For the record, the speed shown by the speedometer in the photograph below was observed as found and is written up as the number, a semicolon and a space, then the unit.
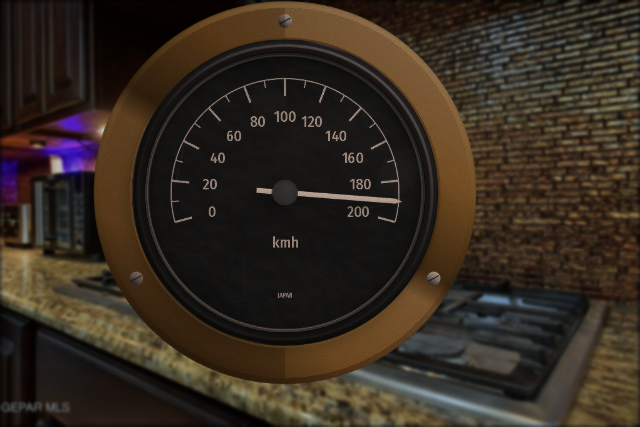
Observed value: 190; km/h
